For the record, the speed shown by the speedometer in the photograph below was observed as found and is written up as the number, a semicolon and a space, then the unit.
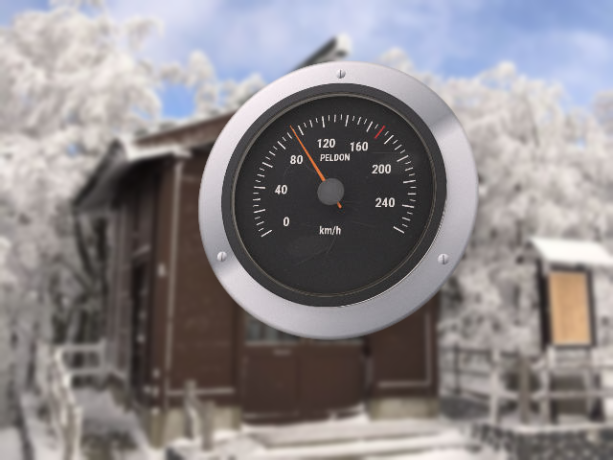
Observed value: 95; km/h
